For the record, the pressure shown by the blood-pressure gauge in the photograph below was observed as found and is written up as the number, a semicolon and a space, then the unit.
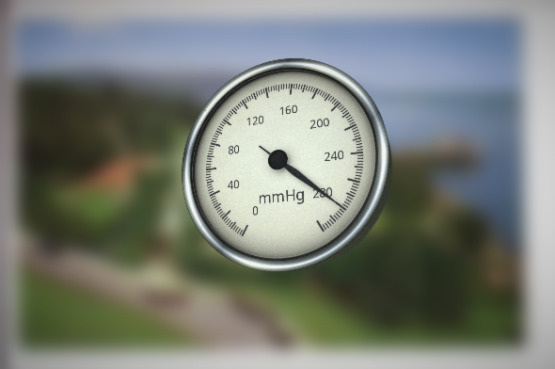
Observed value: 280; mmHg
